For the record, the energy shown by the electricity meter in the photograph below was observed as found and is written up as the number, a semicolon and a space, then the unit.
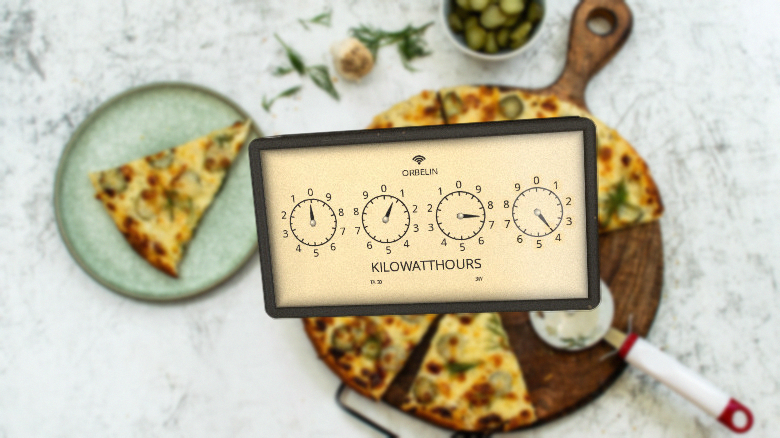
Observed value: 74; kWh
